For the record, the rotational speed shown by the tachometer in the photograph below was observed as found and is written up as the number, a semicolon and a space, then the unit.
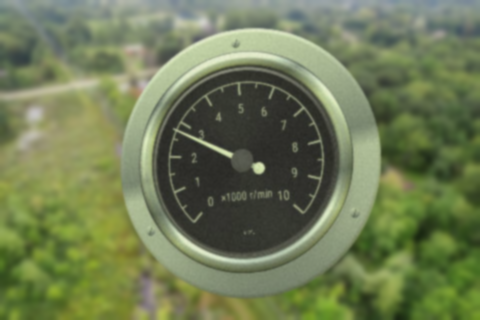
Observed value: 2750; rpm
